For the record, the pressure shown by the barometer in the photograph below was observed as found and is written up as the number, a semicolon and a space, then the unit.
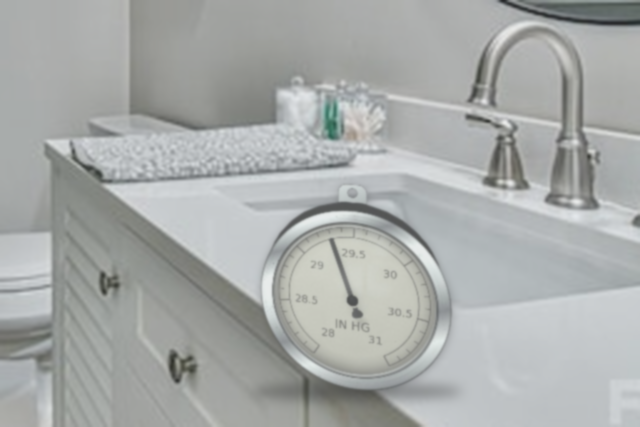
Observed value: 29.3; inHg
